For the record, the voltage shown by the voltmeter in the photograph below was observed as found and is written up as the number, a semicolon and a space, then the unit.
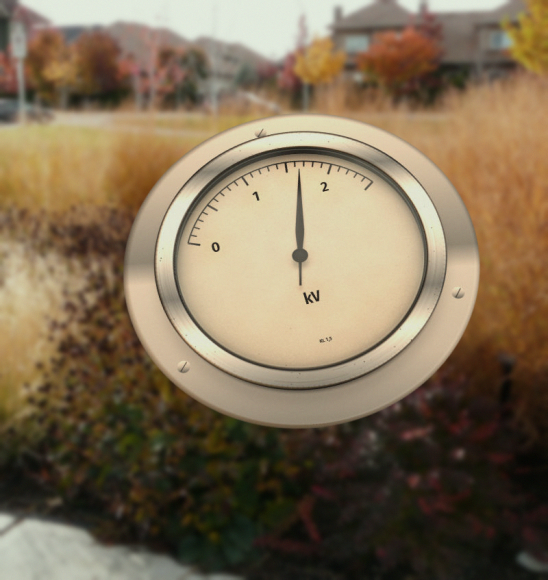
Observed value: 1.65; kV
